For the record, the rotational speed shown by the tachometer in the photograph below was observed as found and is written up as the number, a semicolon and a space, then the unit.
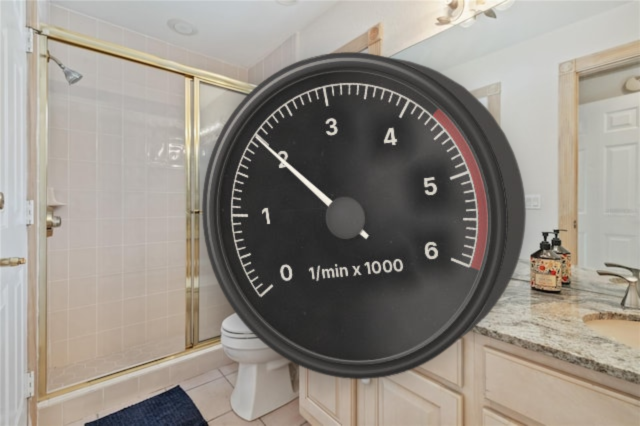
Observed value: 2000; rpm
